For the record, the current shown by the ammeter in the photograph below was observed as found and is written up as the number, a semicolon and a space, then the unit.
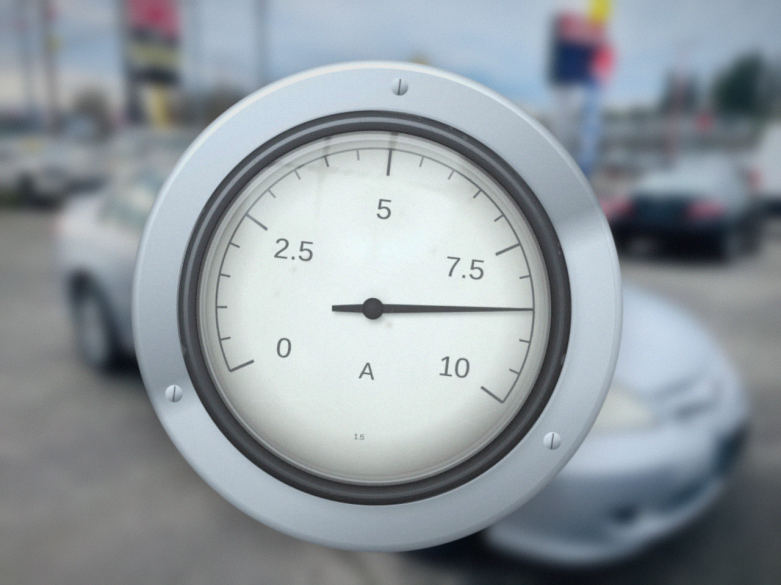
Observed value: 8.5; A
